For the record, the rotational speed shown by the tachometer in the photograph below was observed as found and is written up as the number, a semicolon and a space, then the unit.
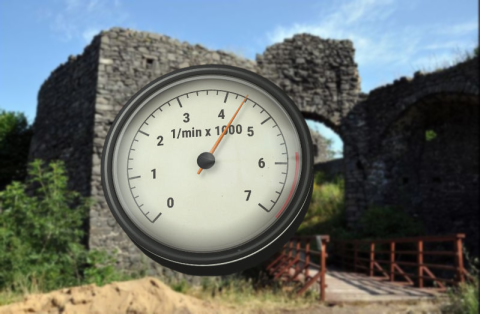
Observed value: 4400; rpm
